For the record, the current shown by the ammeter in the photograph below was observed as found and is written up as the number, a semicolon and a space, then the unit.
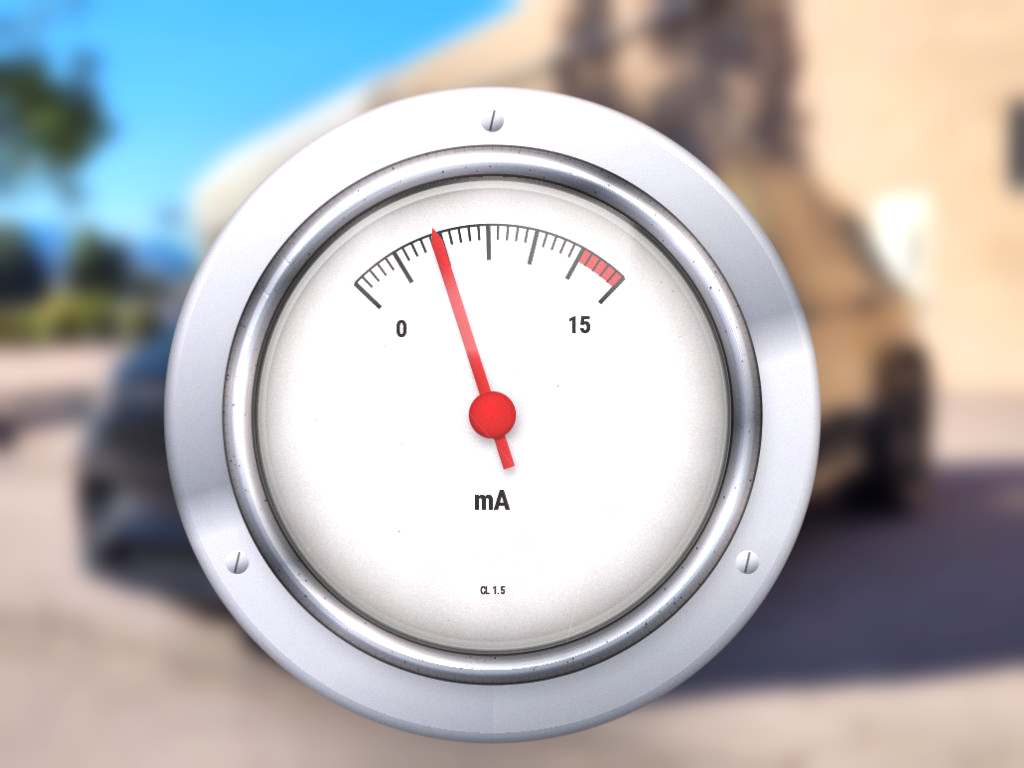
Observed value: 4.75; mA
